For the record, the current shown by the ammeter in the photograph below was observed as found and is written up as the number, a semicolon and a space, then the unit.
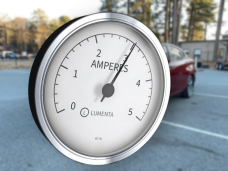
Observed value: 3; A
